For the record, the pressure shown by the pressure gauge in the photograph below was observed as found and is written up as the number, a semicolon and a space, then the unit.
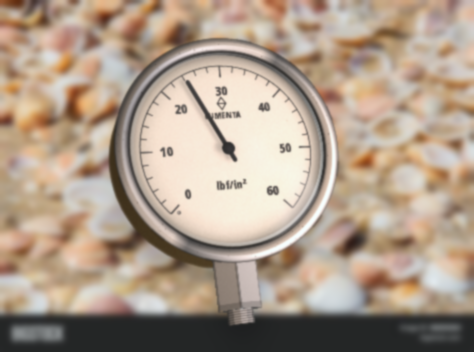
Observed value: 24; psi
